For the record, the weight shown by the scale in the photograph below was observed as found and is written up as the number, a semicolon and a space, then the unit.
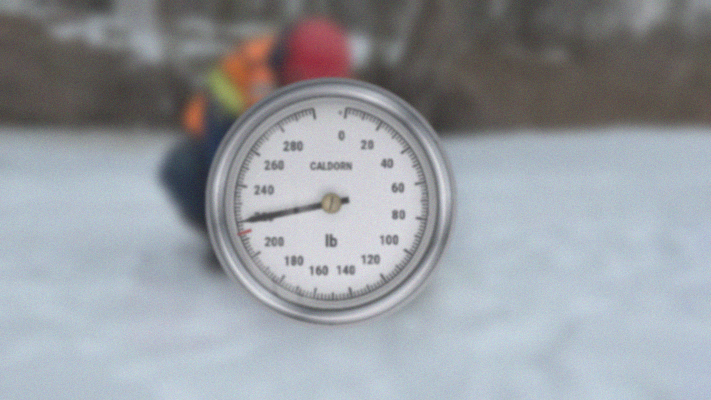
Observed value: 220; lb
